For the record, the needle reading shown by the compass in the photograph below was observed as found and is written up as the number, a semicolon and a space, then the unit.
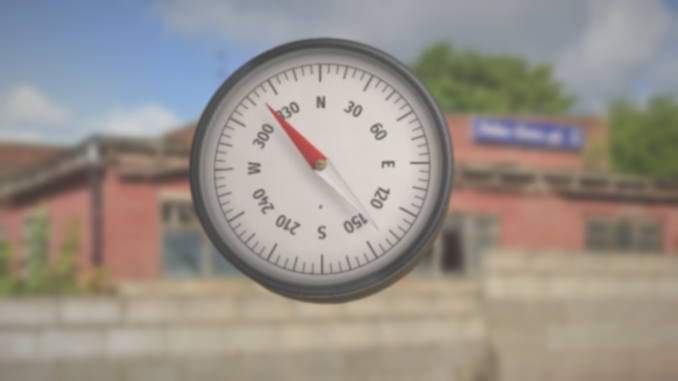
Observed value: 320; °
